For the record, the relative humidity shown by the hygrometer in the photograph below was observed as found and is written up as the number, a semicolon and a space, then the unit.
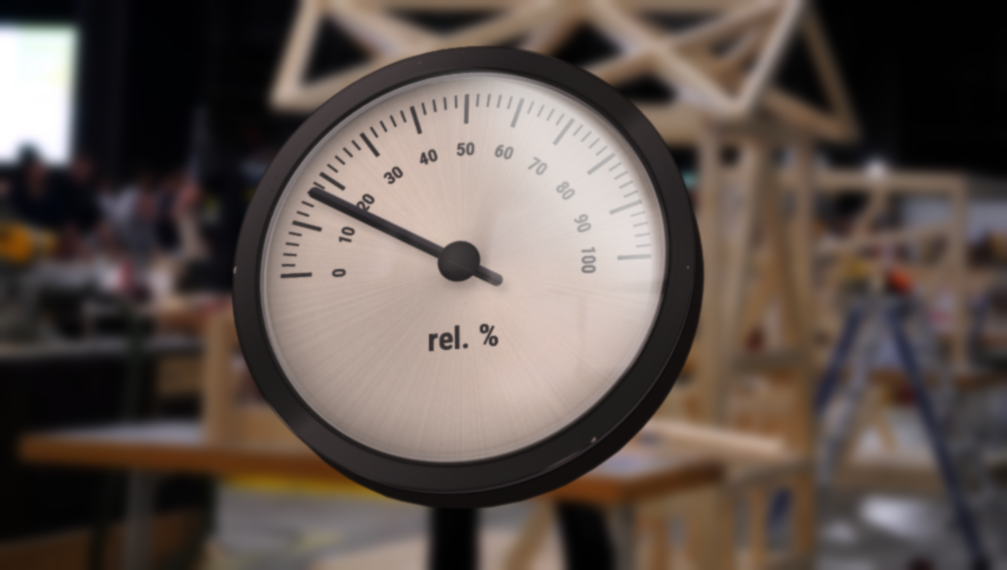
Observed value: 16; %
